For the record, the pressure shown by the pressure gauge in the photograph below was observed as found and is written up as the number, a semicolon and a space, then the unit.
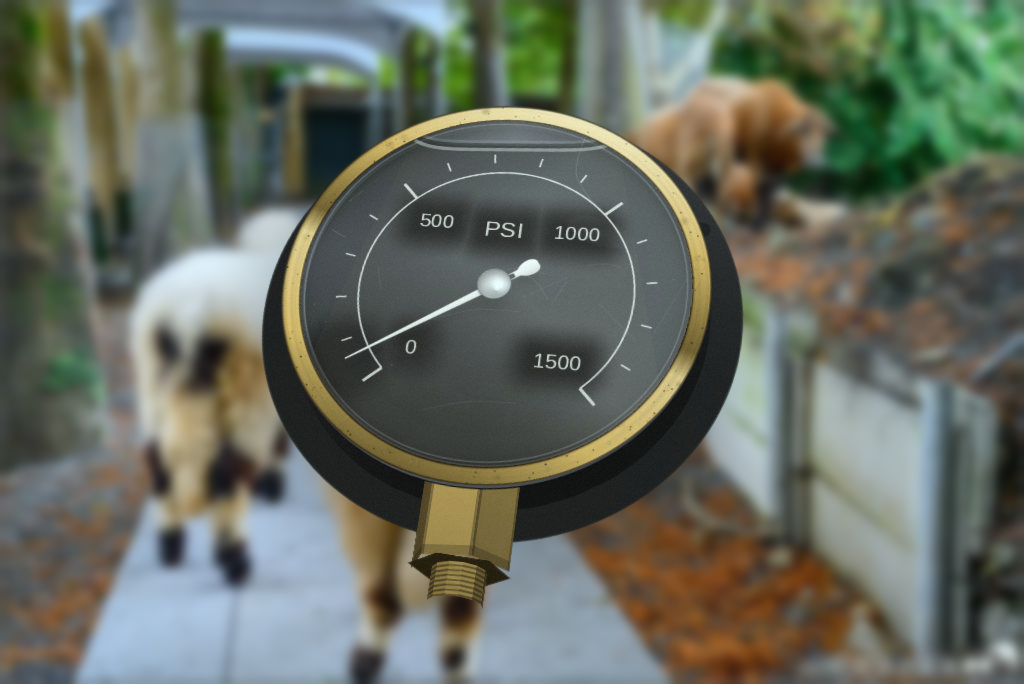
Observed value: 50; psi
